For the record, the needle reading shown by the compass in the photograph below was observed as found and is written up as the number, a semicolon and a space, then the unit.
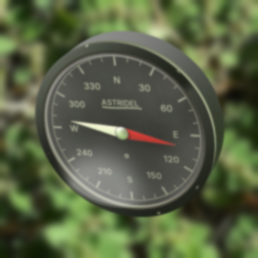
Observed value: 100; °
